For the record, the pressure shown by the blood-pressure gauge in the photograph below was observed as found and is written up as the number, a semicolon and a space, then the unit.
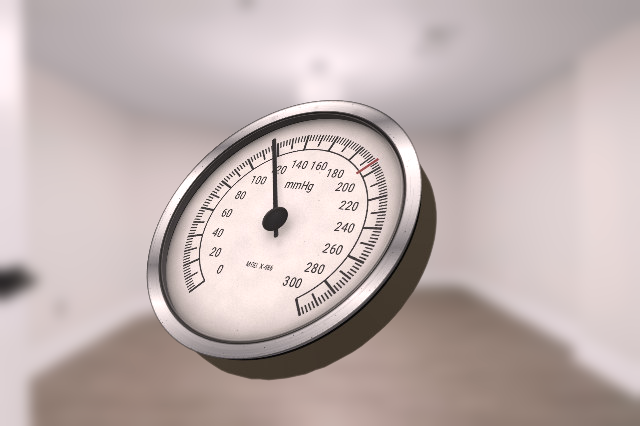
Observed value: 120; mmHg
